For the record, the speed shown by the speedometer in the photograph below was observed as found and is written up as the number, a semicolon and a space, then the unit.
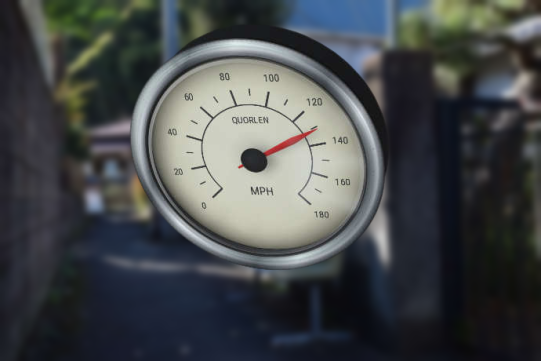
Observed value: 130; mph
